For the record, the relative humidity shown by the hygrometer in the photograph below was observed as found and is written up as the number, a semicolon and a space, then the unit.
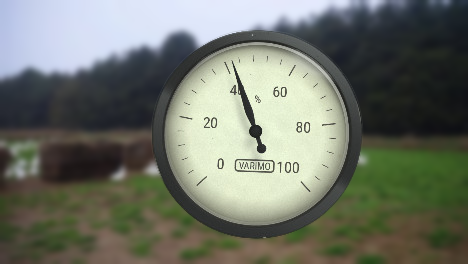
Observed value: 42; %
